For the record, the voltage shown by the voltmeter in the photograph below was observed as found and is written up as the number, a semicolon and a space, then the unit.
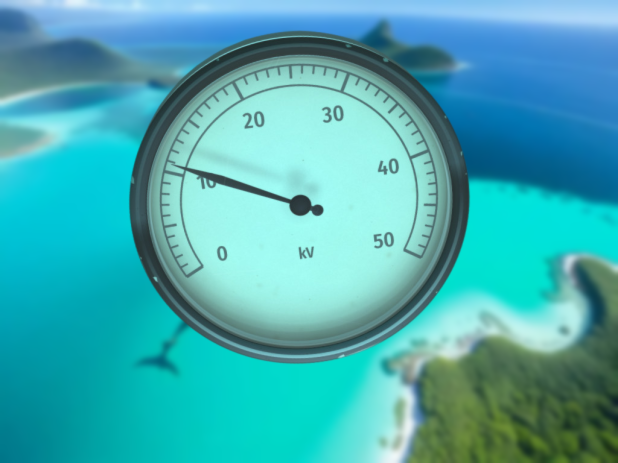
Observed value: 11; kV
